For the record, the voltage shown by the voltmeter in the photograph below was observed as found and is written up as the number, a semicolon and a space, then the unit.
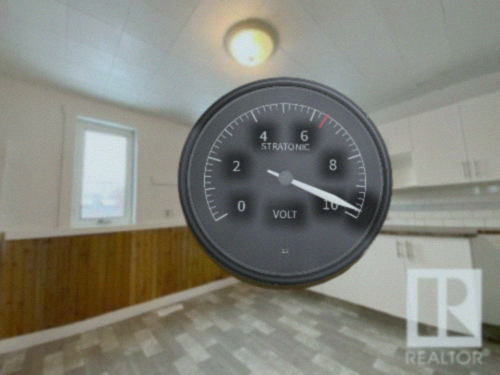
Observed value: 9.8; V
